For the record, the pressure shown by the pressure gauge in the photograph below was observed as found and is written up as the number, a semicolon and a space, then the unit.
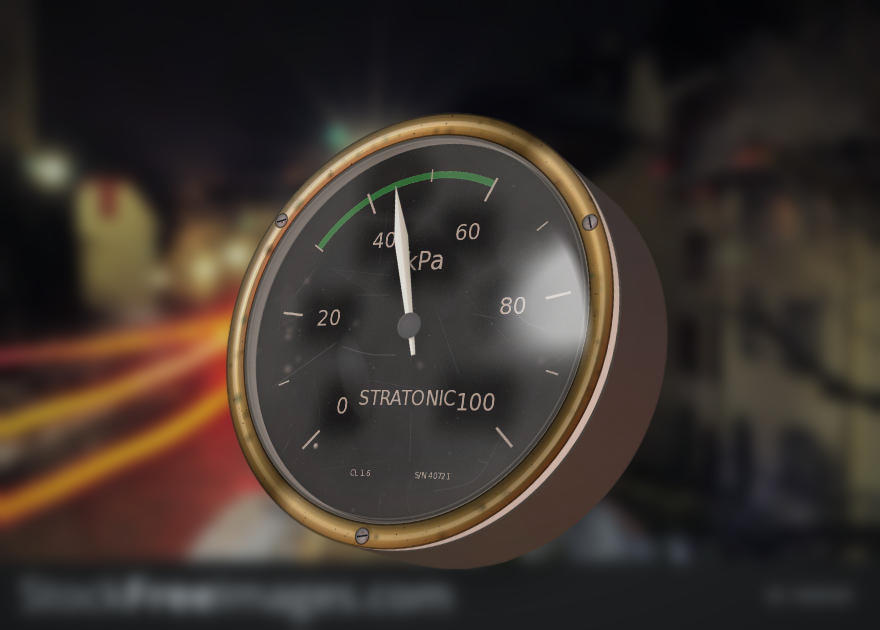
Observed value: 45; kPa
